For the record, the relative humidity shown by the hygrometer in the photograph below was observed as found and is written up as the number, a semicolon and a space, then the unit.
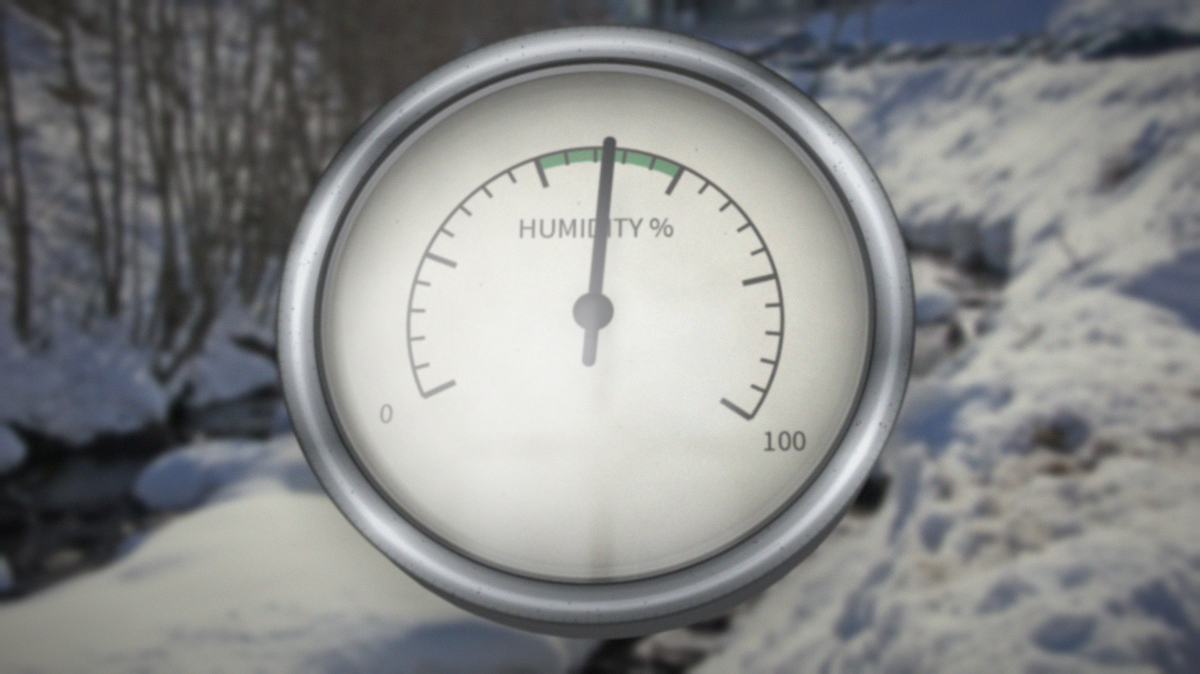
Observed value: 50; %
